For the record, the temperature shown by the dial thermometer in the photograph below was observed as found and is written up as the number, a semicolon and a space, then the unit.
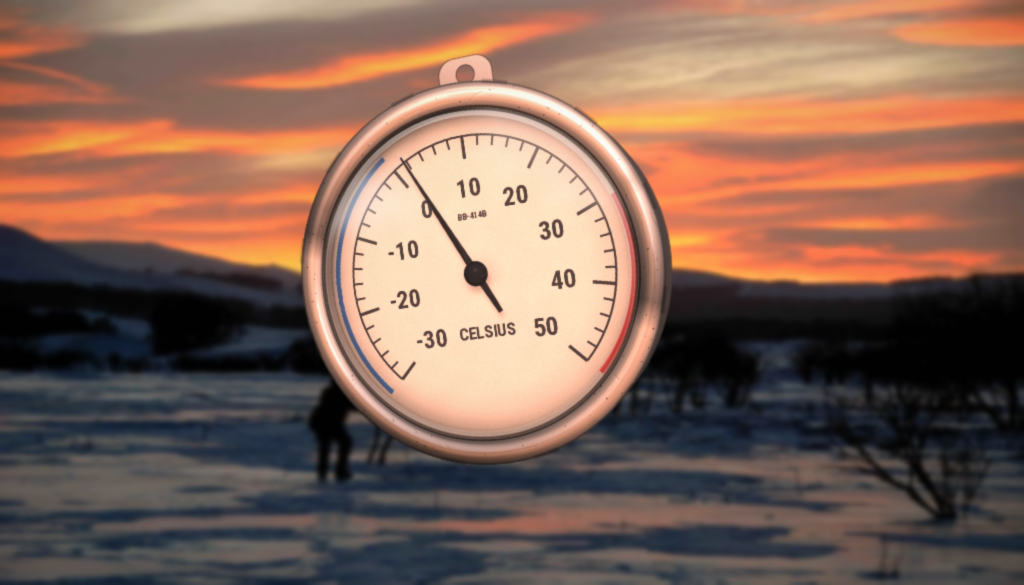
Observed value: 2; °C
